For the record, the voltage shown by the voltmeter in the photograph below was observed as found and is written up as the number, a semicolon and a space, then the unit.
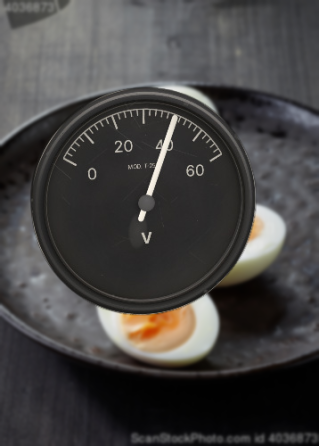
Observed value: 40; V
